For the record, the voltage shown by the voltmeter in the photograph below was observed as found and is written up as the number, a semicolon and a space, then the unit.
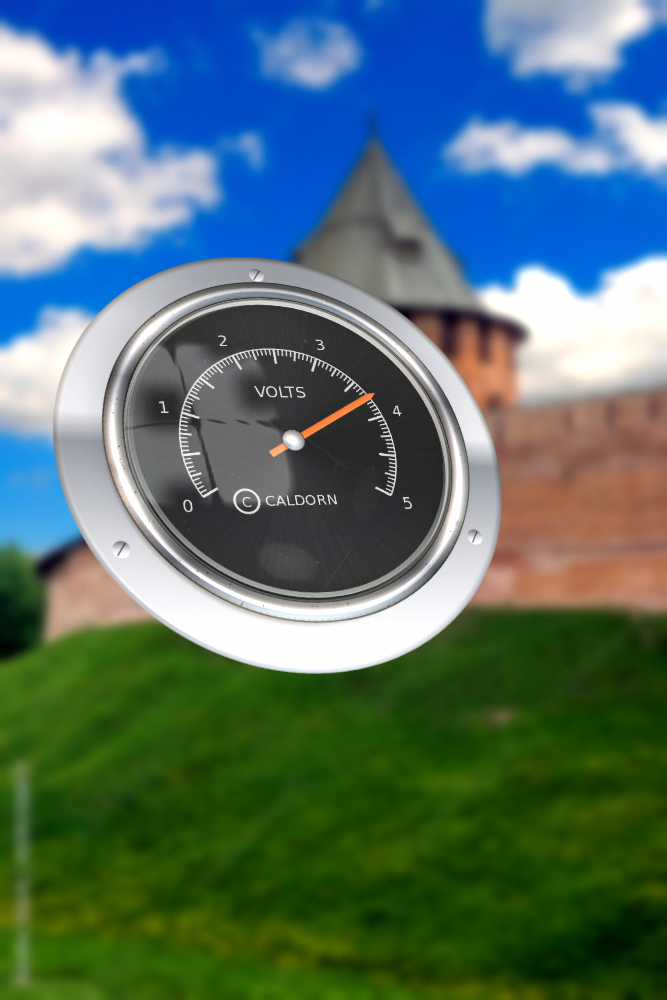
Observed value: 3.75; V
